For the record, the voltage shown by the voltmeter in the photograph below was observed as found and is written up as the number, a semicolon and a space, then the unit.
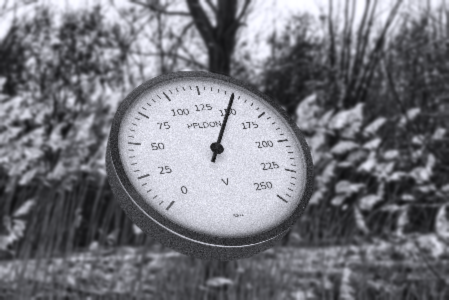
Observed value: 150; V
